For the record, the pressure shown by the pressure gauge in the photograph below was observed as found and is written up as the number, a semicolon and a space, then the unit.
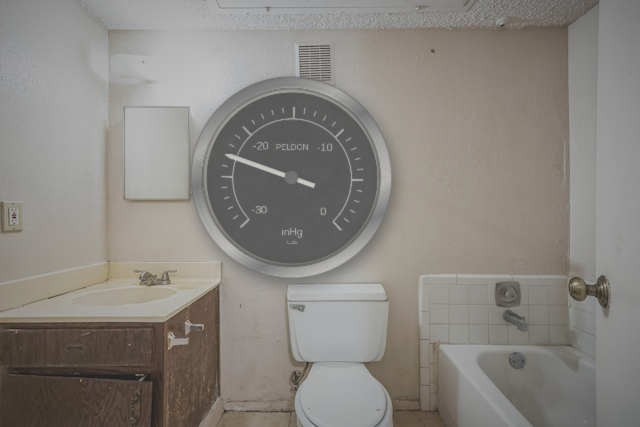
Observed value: -23; inHg
